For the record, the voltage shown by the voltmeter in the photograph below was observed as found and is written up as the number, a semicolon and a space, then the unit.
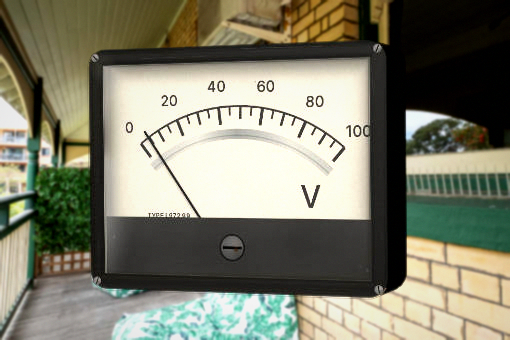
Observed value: 5; V
